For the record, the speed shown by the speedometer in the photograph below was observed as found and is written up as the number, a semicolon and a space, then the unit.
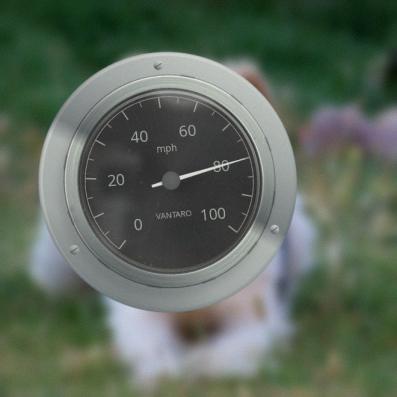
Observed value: 80; mph
